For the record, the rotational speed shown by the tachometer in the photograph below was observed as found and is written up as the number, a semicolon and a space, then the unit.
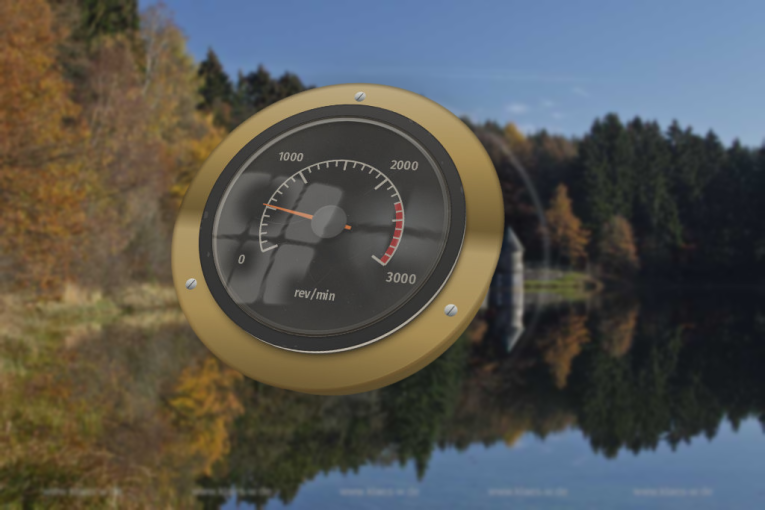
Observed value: 500; rpm
